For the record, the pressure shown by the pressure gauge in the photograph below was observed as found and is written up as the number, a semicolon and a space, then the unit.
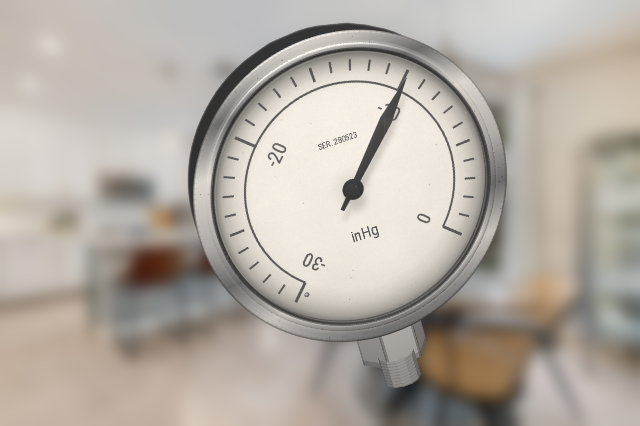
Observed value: -10; inHg
